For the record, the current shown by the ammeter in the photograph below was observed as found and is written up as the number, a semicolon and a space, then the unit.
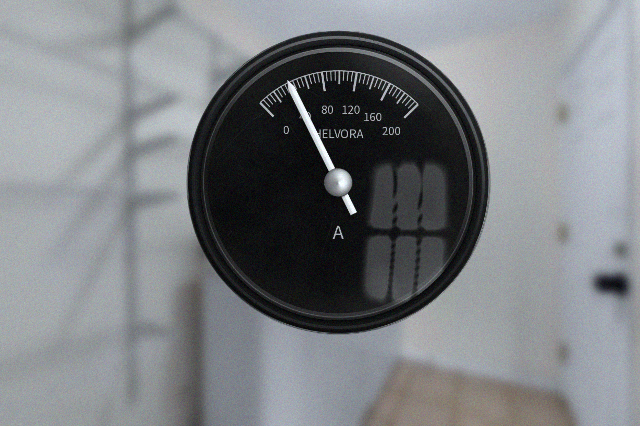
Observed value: 40; A
